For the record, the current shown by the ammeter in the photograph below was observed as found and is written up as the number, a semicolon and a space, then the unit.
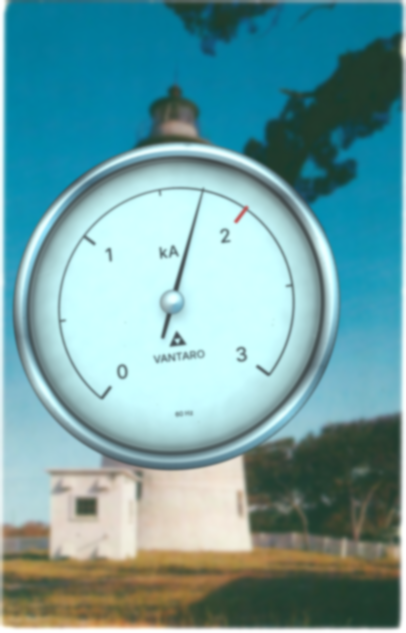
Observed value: 1.75; kA
